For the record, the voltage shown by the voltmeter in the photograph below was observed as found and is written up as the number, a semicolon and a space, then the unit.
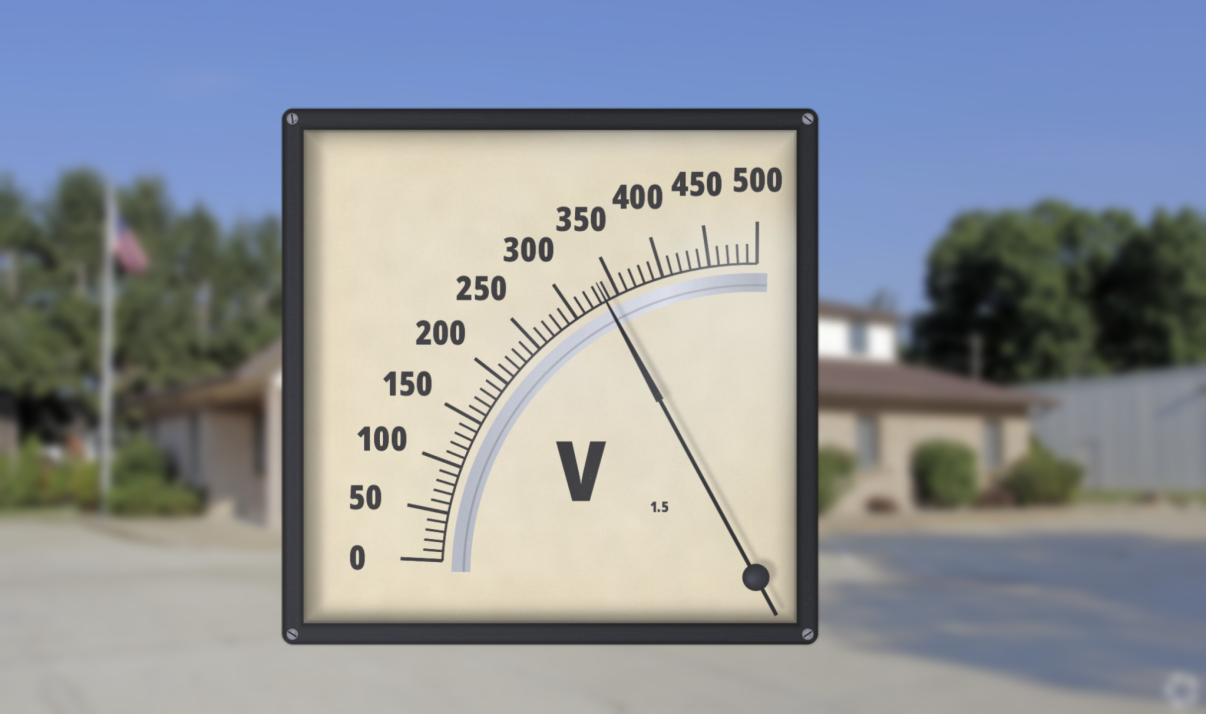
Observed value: 335; V
